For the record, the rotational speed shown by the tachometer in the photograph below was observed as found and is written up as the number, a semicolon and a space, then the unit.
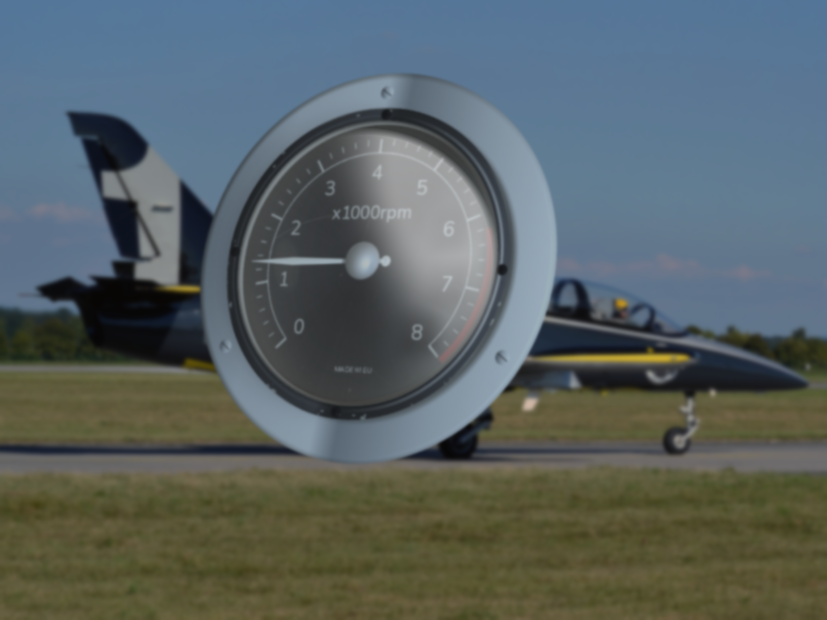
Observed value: 1300; rpm
